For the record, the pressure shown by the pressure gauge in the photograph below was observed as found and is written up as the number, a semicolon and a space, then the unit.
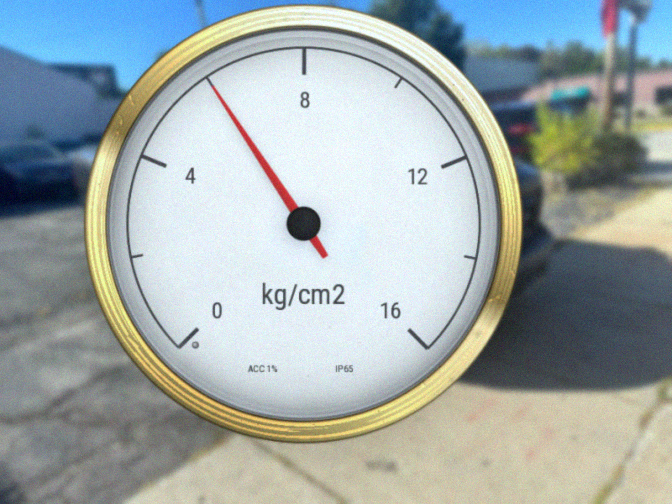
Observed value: 6; kg/cm²
